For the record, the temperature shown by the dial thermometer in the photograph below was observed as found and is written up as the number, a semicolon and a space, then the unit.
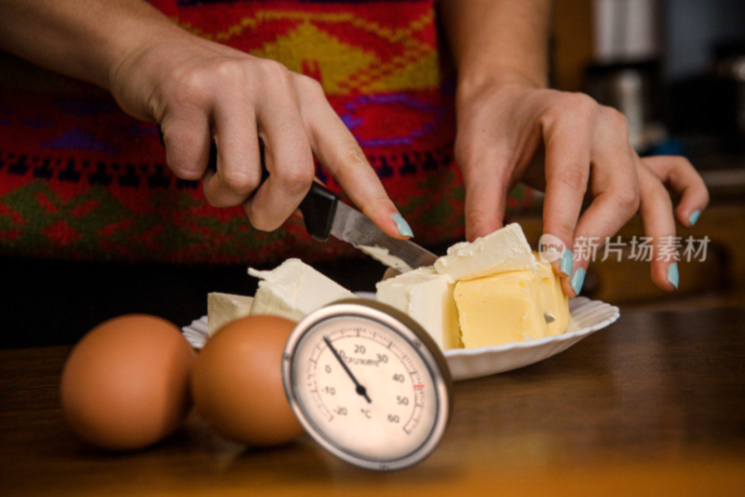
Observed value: 10; °C
